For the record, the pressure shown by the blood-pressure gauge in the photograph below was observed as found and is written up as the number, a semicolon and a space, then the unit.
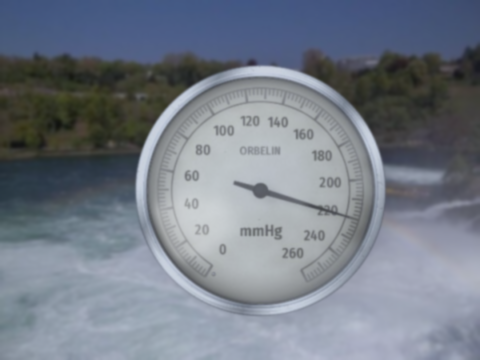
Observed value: 220; mmHg
